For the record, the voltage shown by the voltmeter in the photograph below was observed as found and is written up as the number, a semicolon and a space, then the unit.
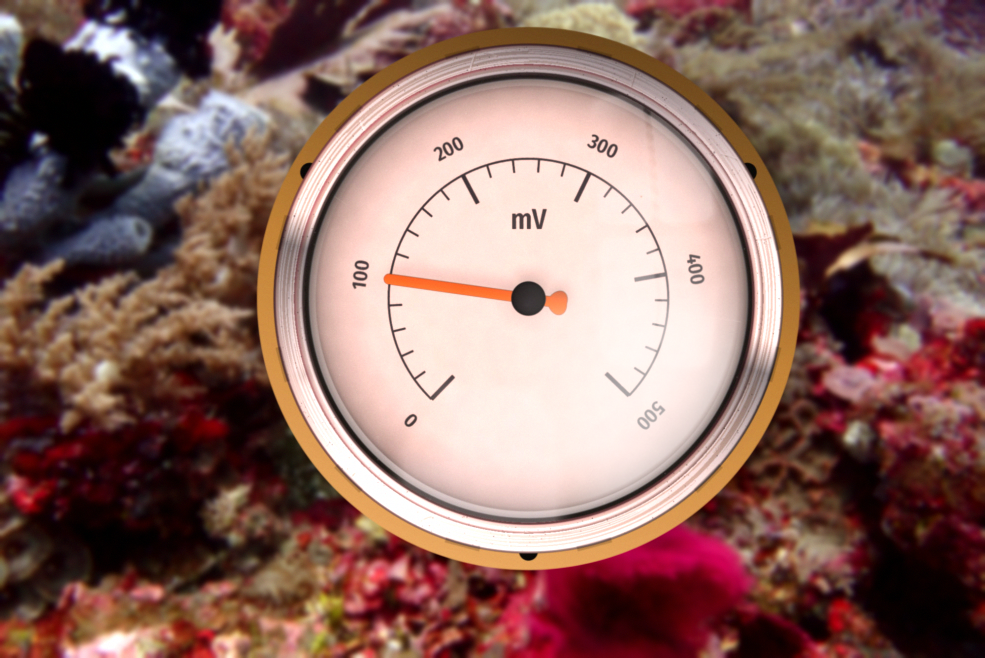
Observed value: 100; mV
